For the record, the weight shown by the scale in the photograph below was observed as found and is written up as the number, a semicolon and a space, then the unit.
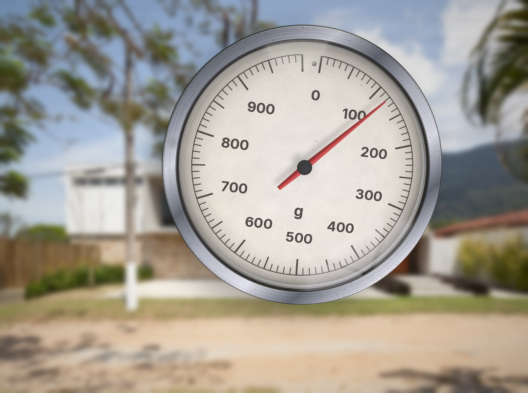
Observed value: 120; g
